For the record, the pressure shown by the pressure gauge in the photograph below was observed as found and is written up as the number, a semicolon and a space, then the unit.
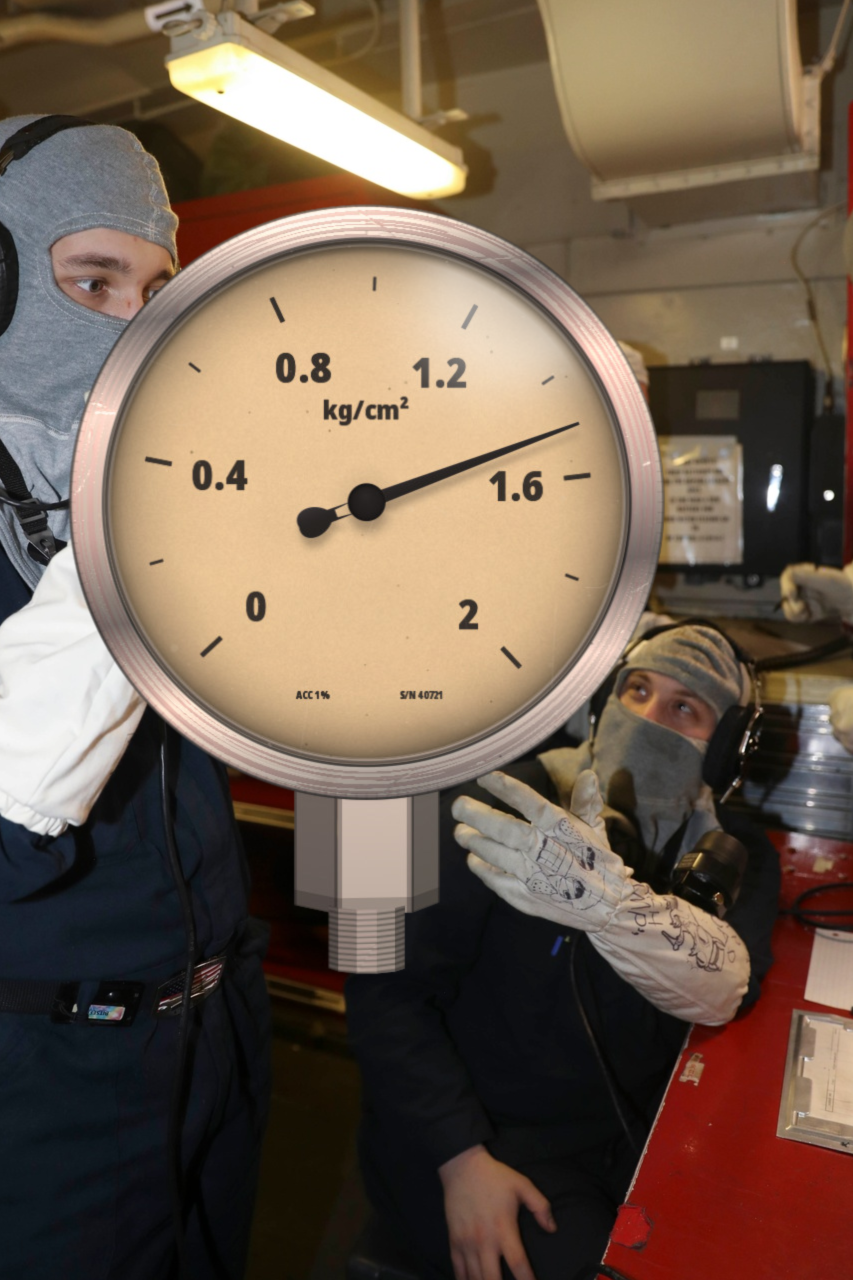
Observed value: 1.5; kg/cm²
